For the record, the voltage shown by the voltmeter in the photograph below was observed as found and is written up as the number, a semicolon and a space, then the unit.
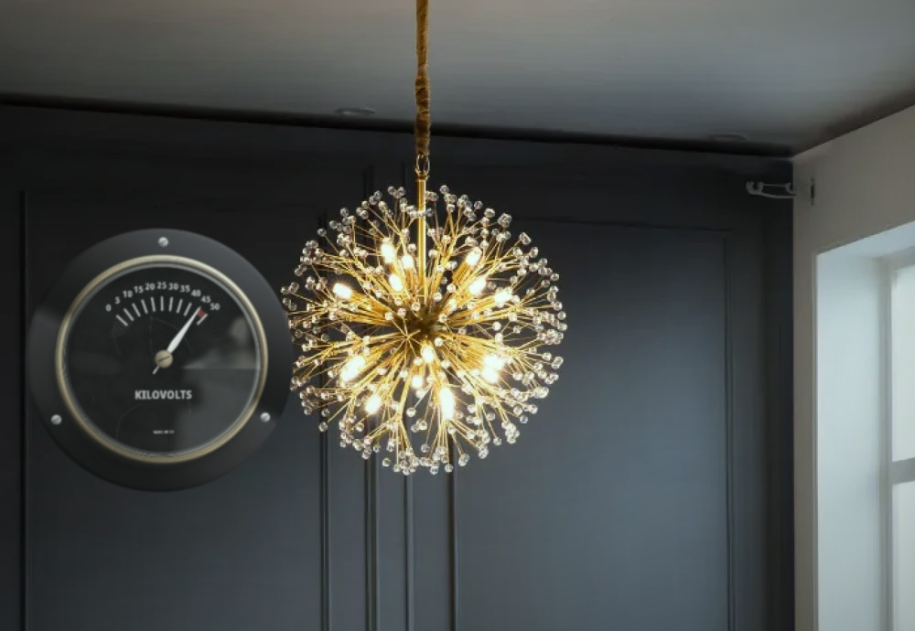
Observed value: 45; kV
